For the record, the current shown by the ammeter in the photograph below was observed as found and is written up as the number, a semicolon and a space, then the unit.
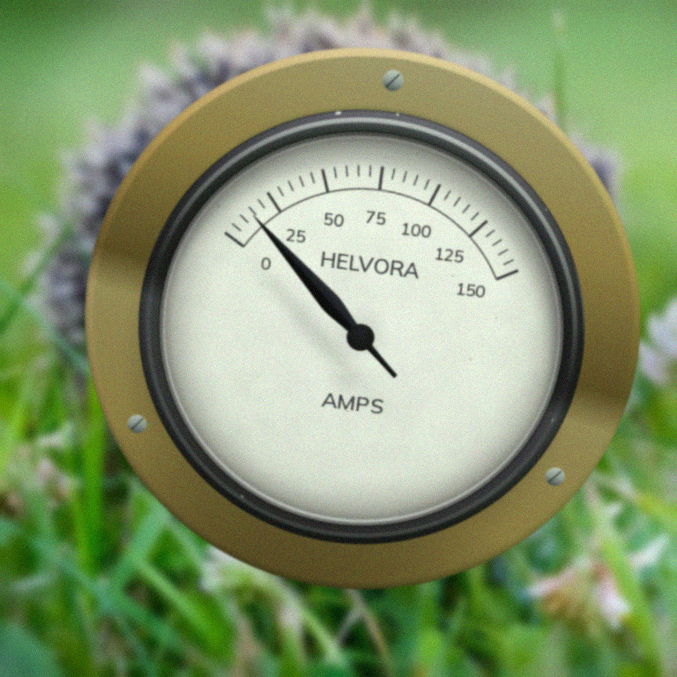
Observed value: 15; A
